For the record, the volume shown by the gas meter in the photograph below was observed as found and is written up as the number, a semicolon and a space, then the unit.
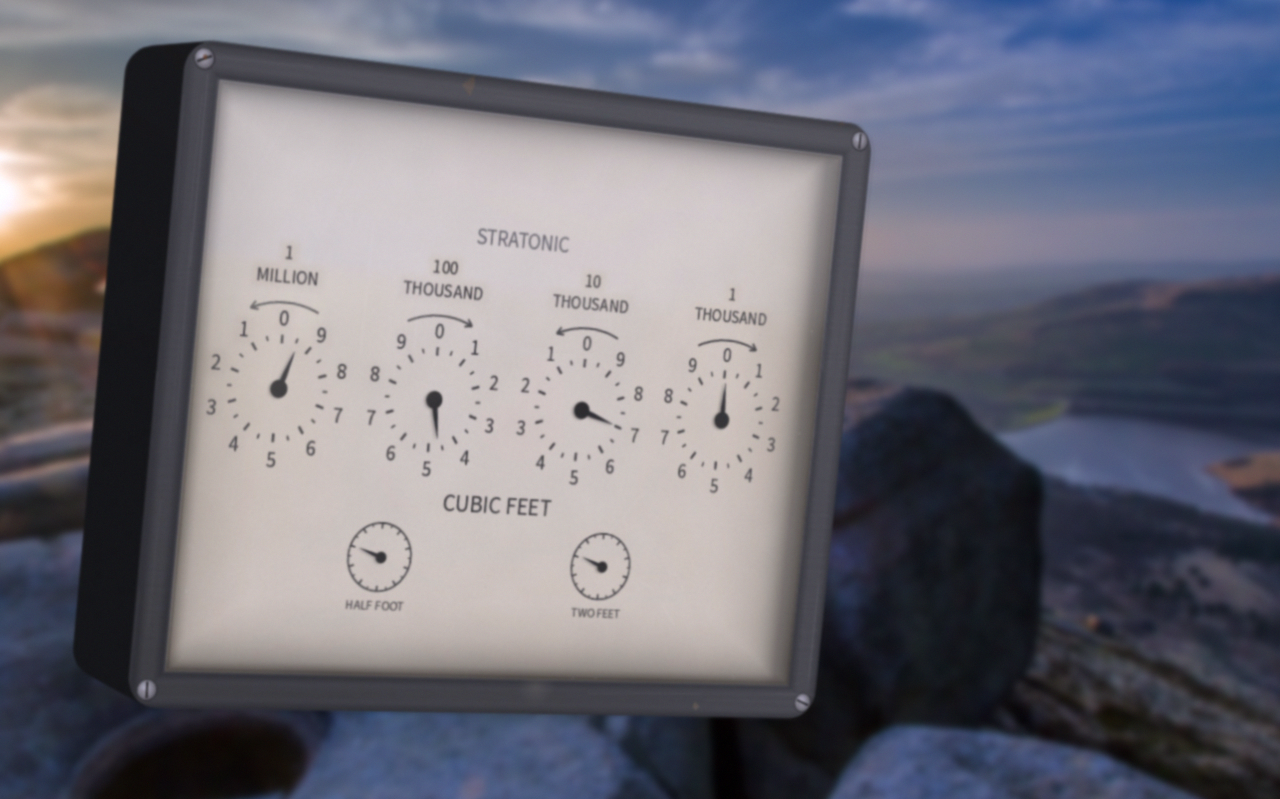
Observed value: 947000; ft³
